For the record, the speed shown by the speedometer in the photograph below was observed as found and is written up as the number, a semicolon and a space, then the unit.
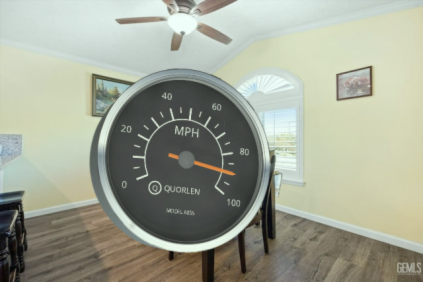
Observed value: 90; mph
